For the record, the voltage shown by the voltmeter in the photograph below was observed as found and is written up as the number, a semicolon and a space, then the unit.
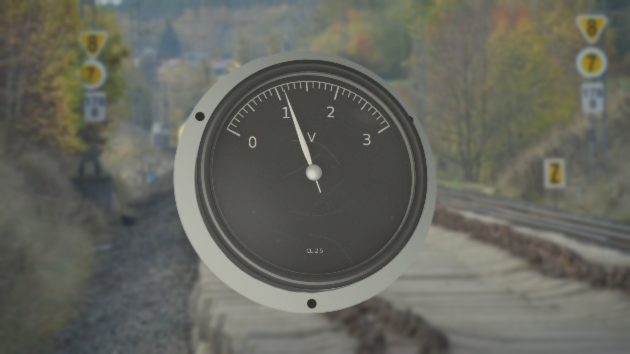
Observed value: 1.1; V
